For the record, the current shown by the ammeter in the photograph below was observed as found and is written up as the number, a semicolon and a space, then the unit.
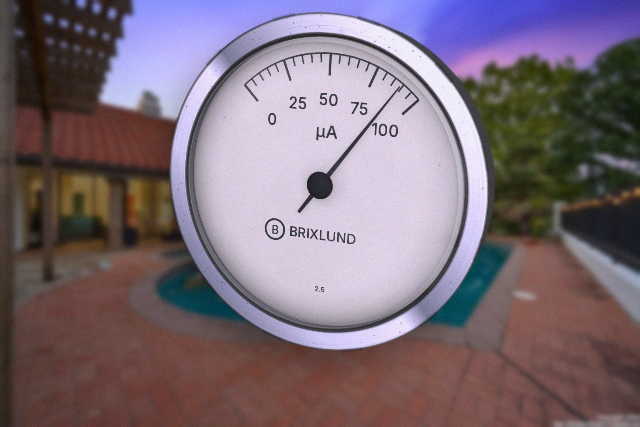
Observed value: 90; µA
